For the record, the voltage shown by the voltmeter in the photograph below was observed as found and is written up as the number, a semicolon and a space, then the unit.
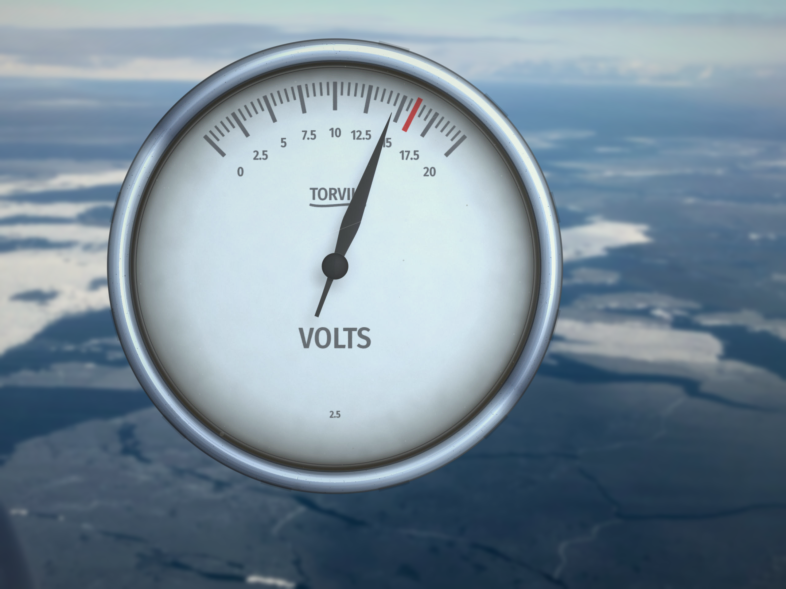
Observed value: 14.5; V
